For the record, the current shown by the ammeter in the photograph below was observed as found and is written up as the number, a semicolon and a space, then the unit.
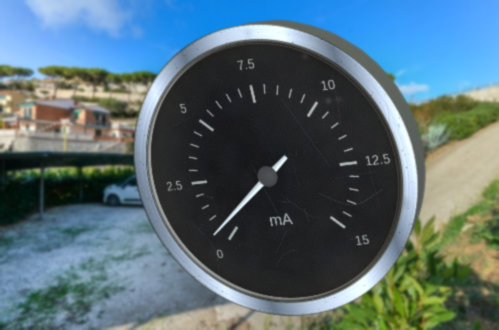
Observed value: 0.5; mA
